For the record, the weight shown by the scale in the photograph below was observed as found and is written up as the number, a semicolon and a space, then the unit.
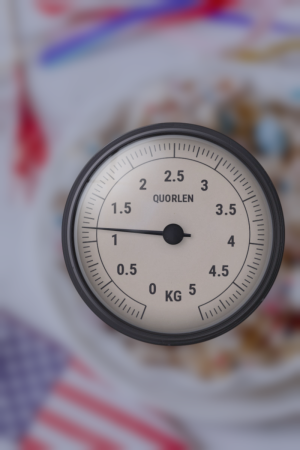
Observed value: 1.15; kg
